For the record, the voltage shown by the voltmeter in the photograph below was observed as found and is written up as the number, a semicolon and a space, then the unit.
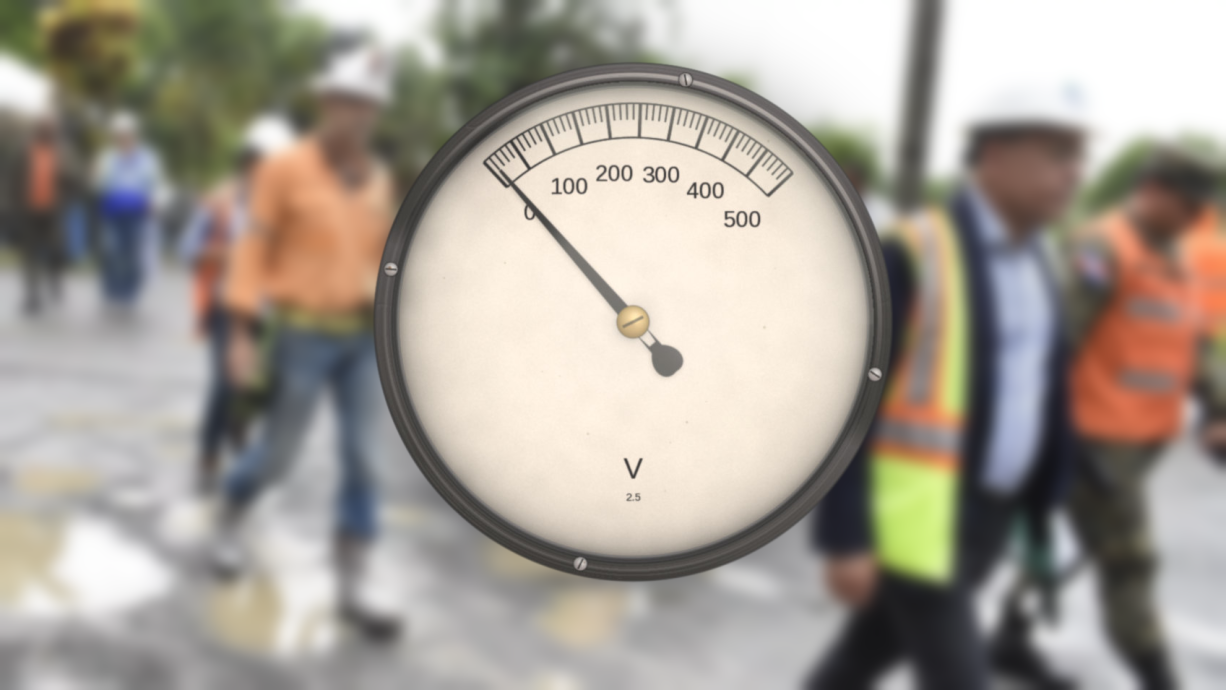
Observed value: 10; V
